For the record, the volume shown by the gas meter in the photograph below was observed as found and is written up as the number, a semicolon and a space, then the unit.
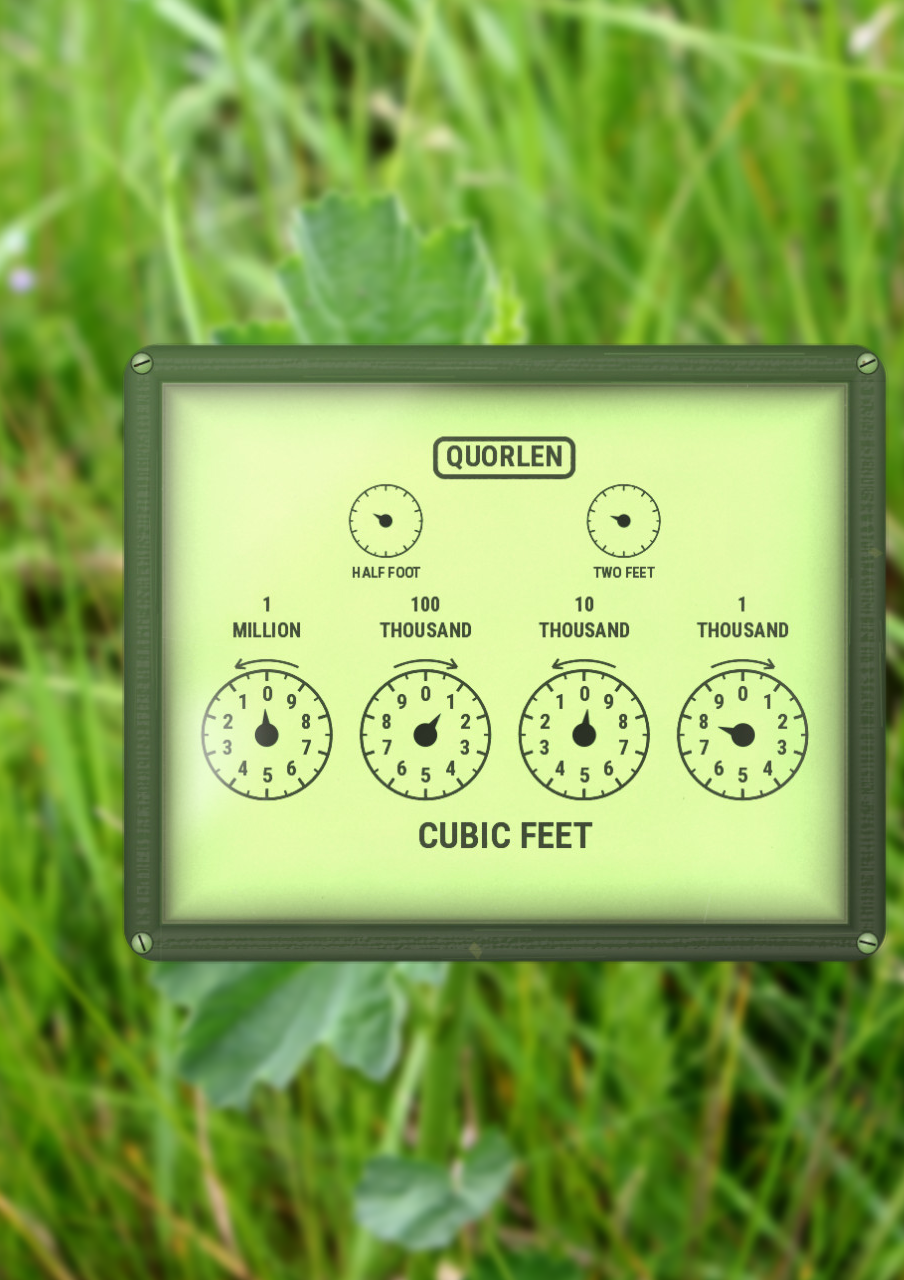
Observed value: 9800; ft³
